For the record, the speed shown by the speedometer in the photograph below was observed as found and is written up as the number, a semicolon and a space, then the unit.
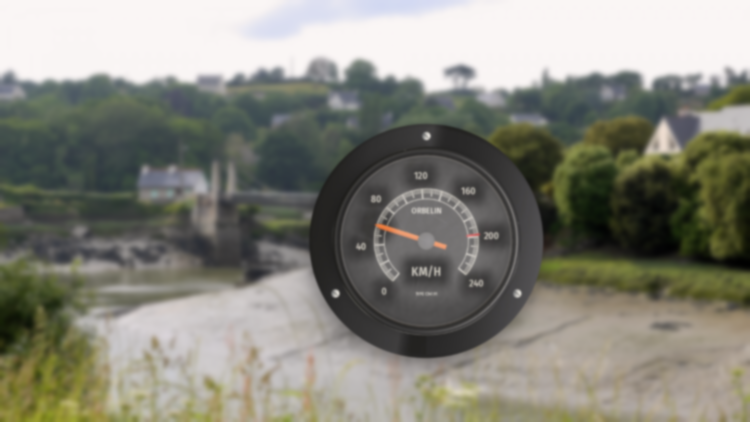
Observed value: 60; km/h
